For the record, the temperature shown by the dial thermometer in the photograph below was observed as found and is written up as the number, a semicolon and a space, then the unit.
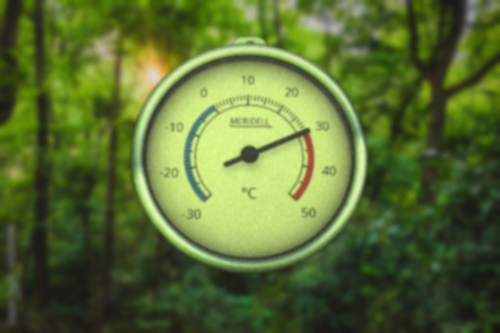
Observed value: 30; °C
